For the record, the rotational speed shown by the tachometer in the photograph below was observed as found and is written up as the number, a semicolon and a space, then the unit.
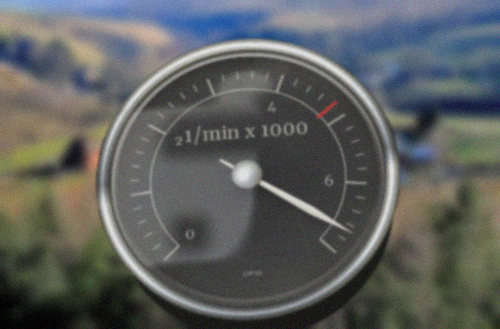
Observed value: 6700; rpm
